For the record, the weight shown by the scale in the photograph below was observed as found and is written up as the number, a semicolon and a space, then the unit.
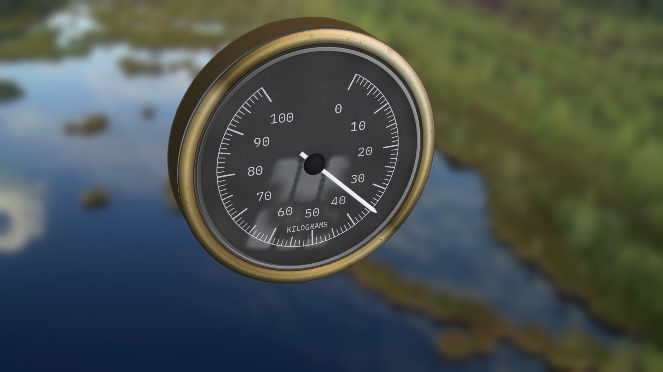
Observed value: 35; kg
